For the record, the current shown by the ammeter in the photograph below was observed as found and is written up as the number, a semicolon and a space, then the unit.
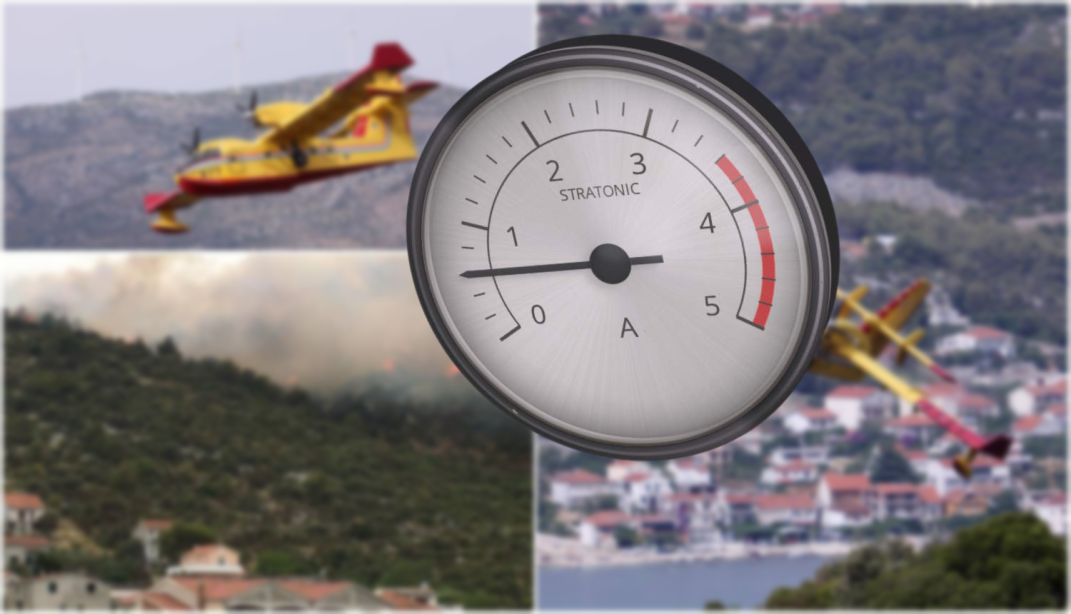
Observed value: 0.6; A
